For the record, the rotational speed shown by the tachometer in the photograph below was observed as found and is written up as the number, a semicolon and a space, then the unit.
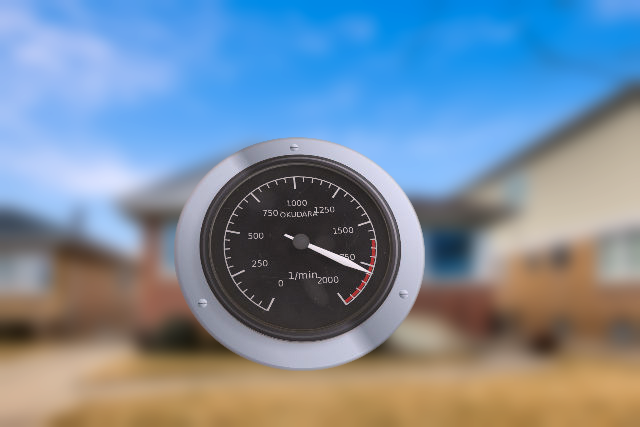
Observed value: 1800; rpm
